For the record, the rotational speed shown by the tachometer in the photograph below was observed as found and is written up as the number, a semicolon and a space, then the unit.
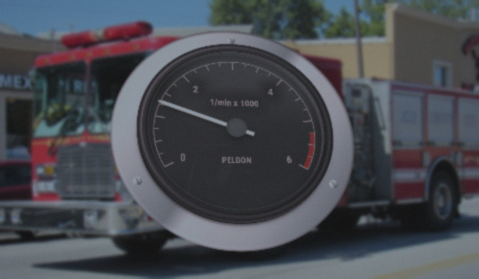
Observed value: 1250; rpm
